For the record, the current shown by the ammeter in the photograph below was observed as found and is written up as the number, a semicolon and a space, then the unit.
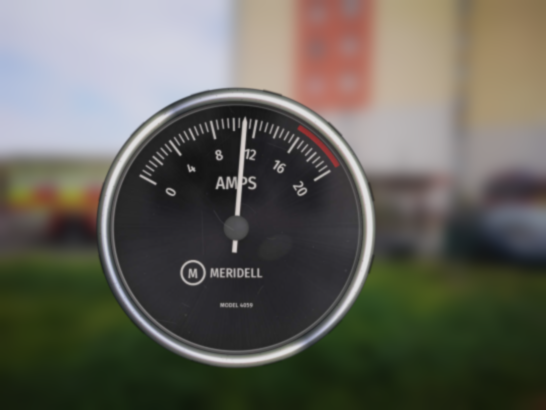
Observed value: 11; A
